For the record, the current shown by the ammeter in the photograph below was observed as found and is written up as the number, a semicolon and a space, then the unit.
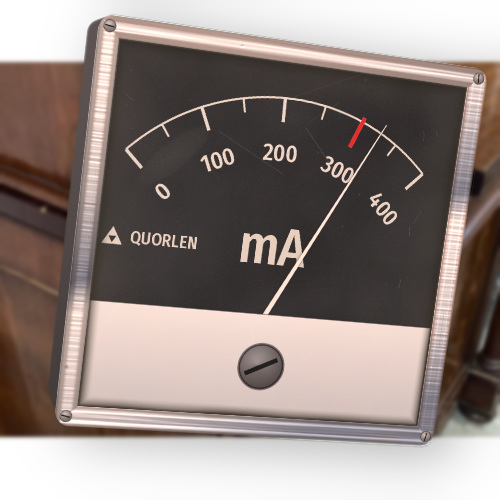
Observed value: 325; mA
